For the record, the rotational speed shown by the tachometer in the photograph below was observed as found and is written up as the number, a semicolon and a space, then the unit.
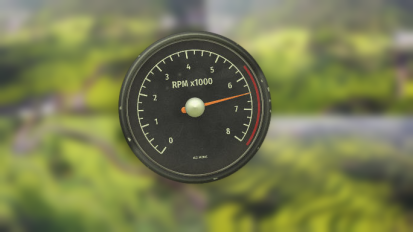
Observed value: 6500; rpm
